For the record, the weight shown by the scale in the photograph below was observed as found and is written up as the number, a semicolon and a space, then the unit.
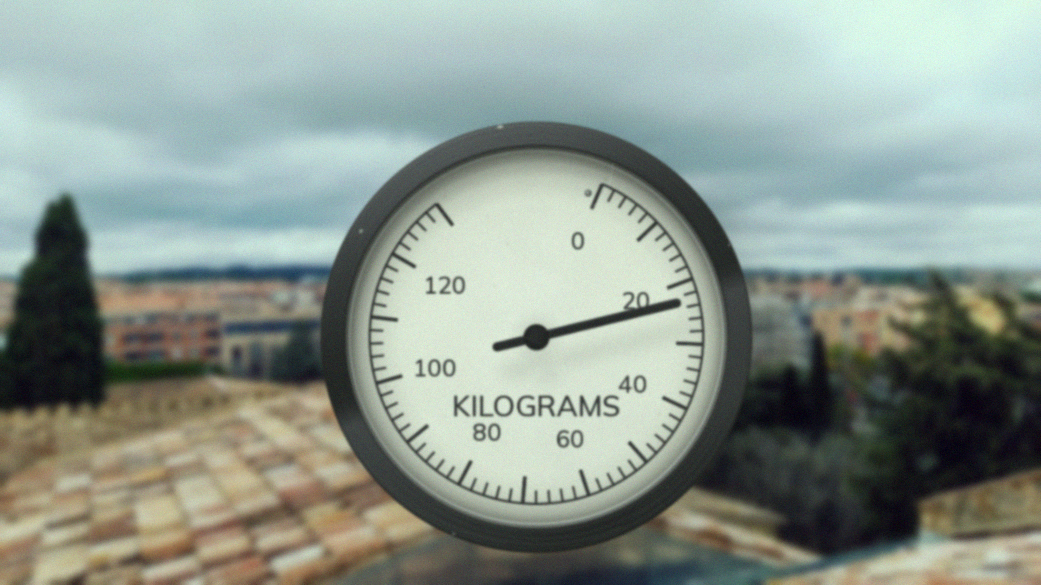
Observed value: 23; kg
